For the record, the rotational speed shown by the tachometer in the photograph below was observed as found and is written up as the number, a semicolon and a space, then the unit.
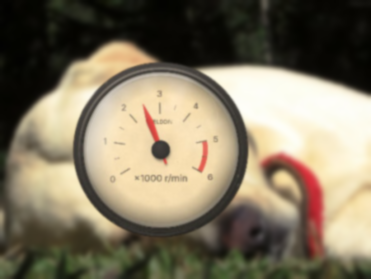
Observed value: 2500; rpm
